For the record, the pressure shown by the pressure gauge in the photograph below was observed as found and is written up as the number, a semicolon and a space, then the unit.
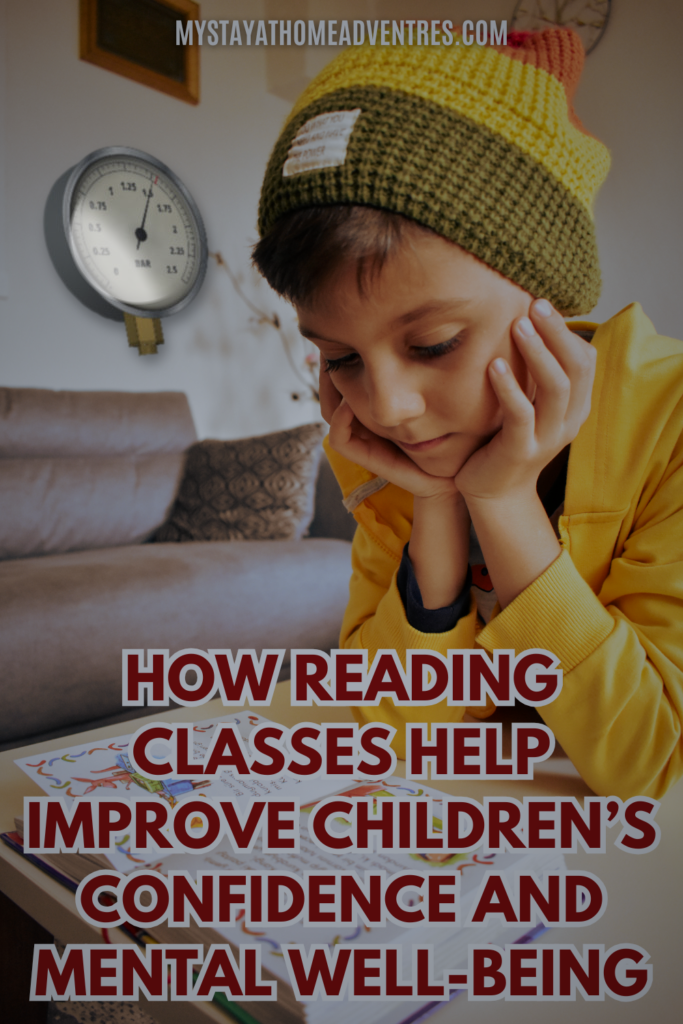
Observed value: 1.5; bar
